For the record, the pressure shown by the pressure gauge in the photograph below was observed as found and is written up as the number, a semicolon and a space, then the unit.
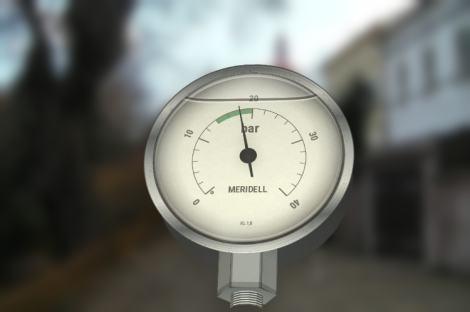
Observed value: 18; bar
